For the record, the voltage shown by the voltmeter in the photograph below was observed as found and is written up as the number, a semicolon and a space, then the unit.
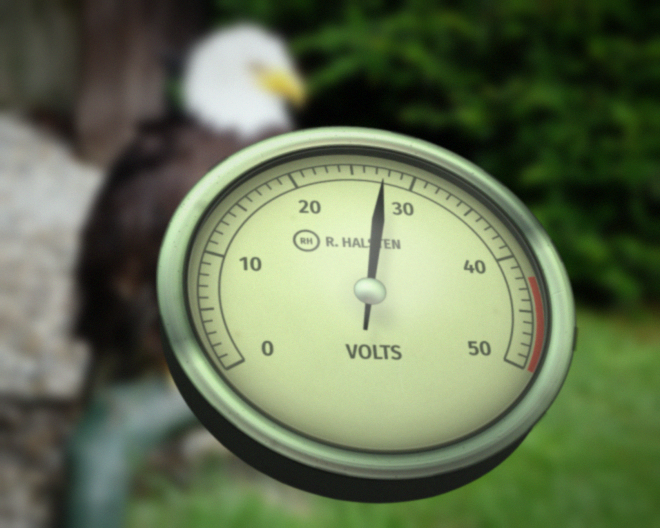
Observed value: 27.5; V
